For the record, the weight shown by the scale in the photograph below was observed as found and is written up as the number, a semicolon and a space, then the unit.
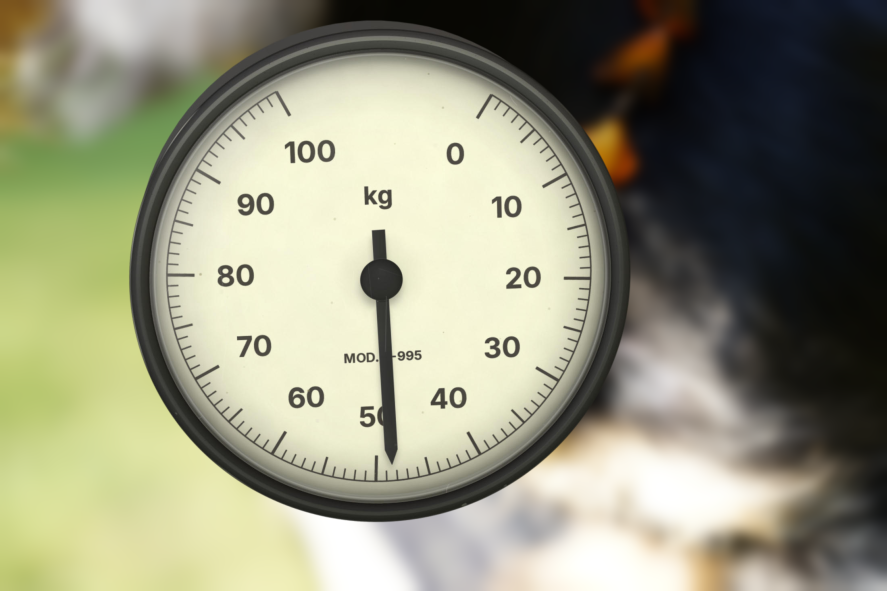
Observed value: 48.5; kg
